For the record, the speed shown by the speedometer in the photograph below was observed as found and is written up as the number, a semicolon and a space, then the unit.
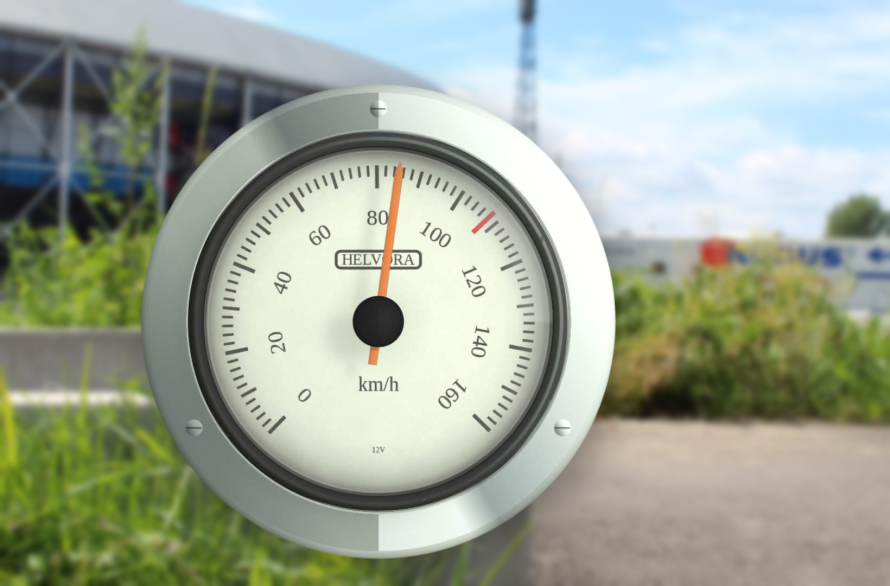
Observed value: 85; km/h
